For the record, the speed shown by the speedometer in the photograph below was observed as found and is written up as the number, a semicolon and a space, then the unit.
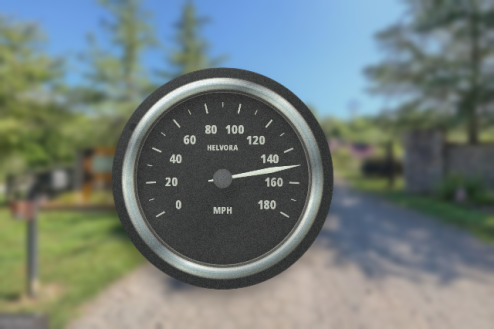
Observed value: 150; mph
